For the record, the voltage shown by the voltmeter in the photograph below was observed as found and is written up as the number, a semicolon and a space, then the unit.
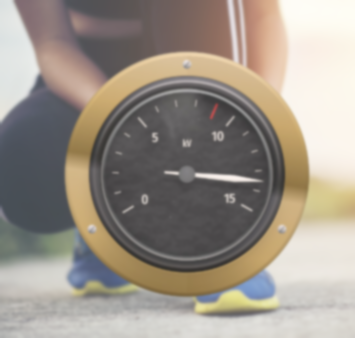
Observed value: 13.5; kV
